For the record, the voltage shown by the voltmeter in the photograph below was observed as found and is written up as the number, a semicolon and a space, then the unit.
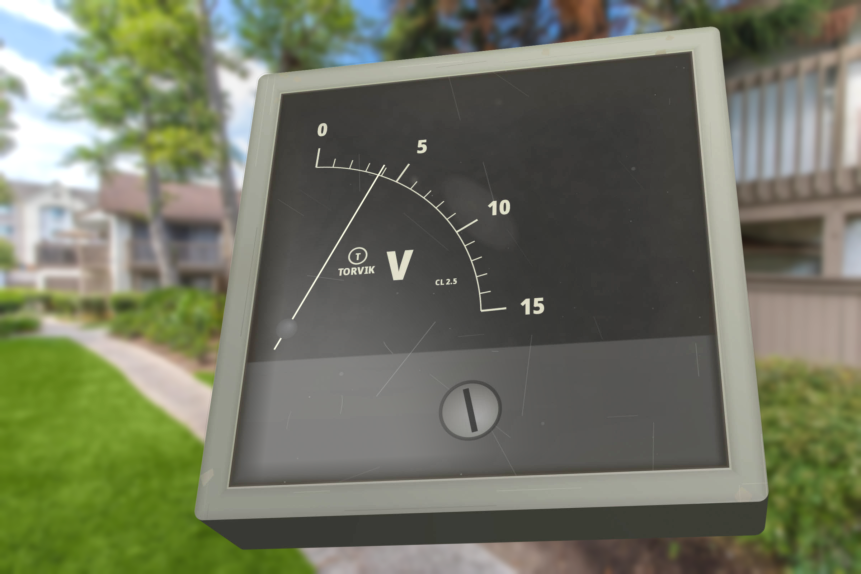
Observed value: 4; V
